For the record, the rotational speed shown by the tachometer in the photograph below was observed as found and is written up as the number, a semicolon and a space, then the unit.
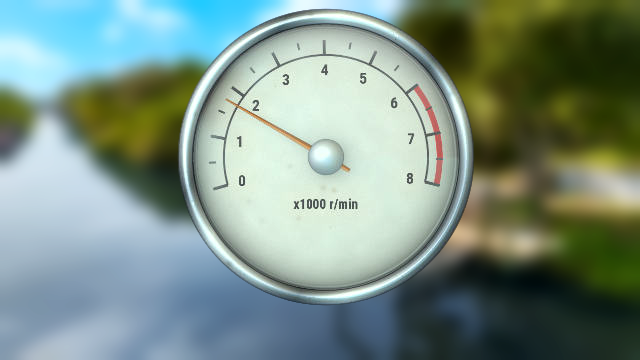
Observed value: 1750; rpm
